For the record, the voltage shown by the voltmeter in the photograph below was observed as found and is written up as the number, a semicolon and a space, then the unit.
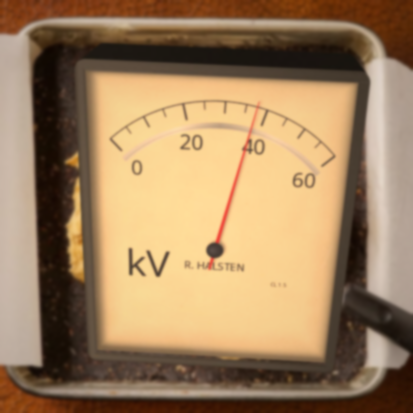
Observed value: 37.5; kV
